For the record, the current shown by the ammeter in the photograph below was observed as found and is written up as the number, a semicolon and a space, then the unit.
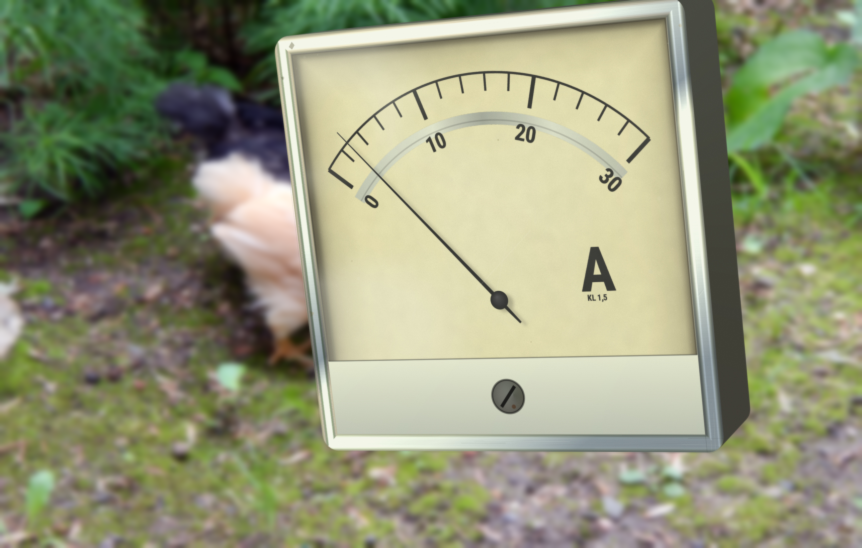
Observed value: 3; A
